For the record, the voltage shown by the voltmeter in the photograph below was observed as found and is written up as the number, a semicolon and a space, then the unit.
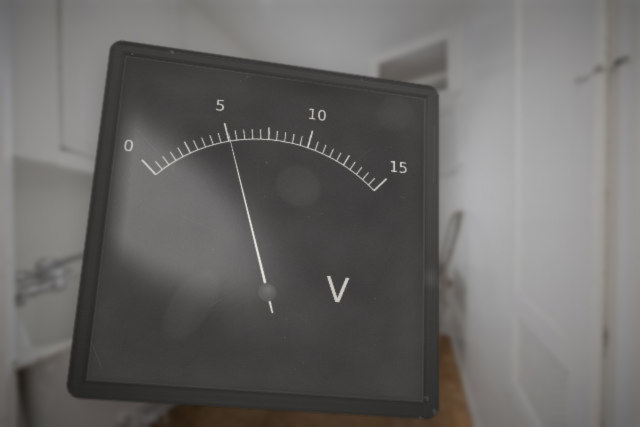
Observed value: 5; V
